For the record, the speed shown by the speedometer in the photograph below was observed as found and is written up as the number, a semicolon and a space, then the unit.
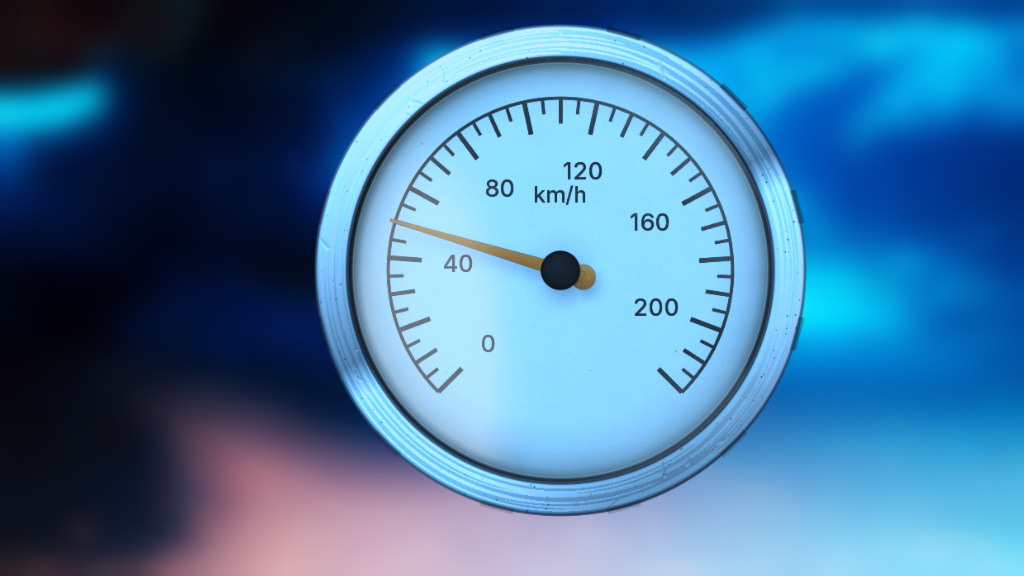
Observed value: 50; km/h
